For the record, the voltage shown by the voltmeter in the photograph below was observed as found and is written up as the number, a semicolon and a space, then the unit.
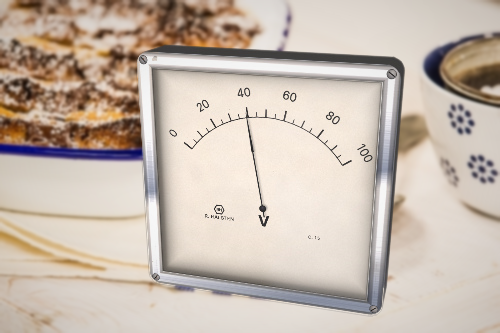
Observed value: 40; V
